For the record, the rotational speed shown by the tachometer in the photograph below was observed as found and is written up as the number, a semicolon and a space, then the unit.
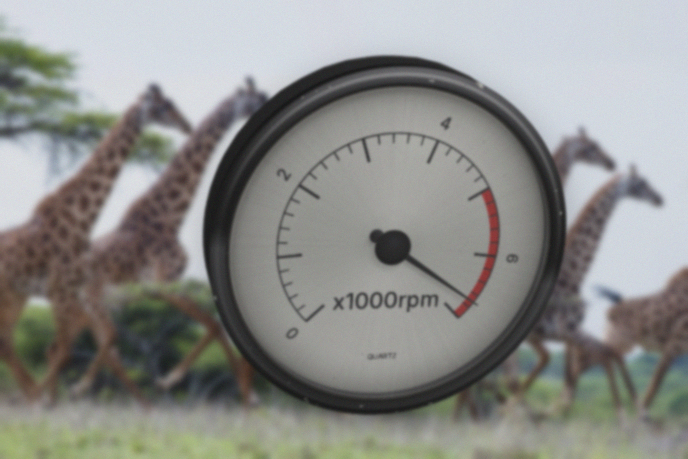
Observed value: 6700; rpm
